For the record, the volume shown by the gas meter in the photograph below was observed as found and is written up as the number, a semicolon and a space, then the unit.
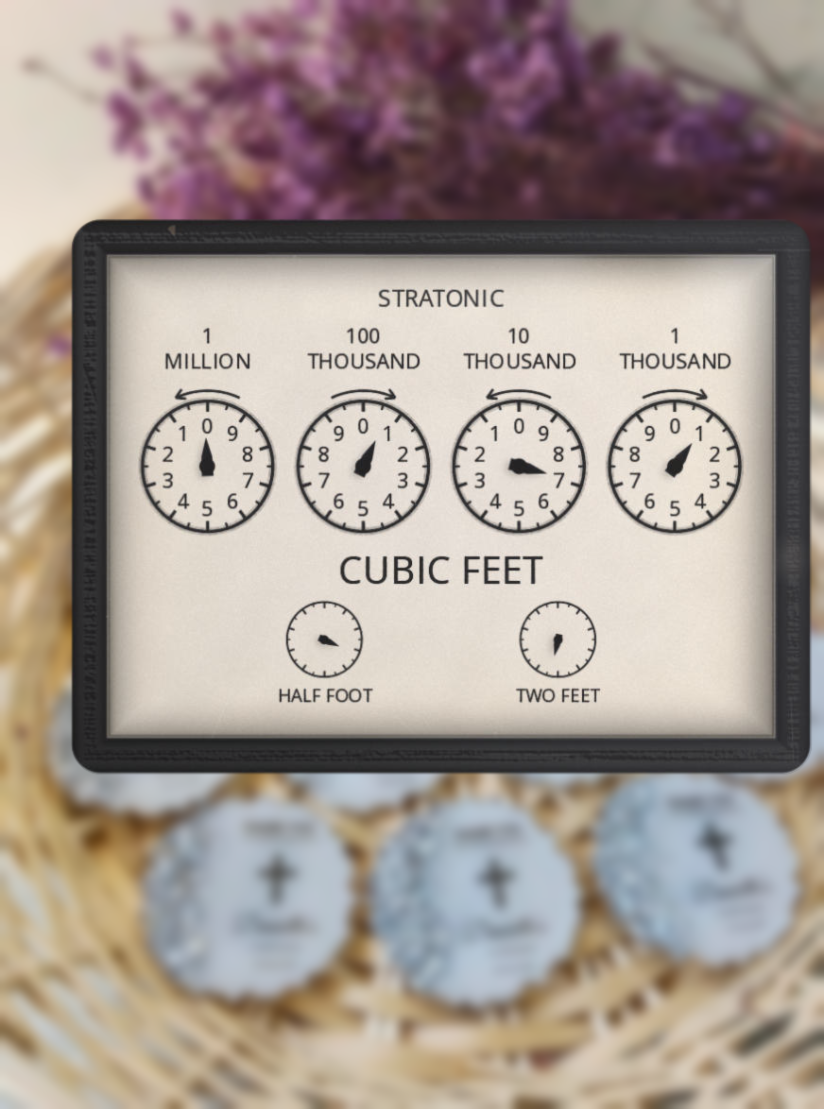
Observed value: 7100; ft³
